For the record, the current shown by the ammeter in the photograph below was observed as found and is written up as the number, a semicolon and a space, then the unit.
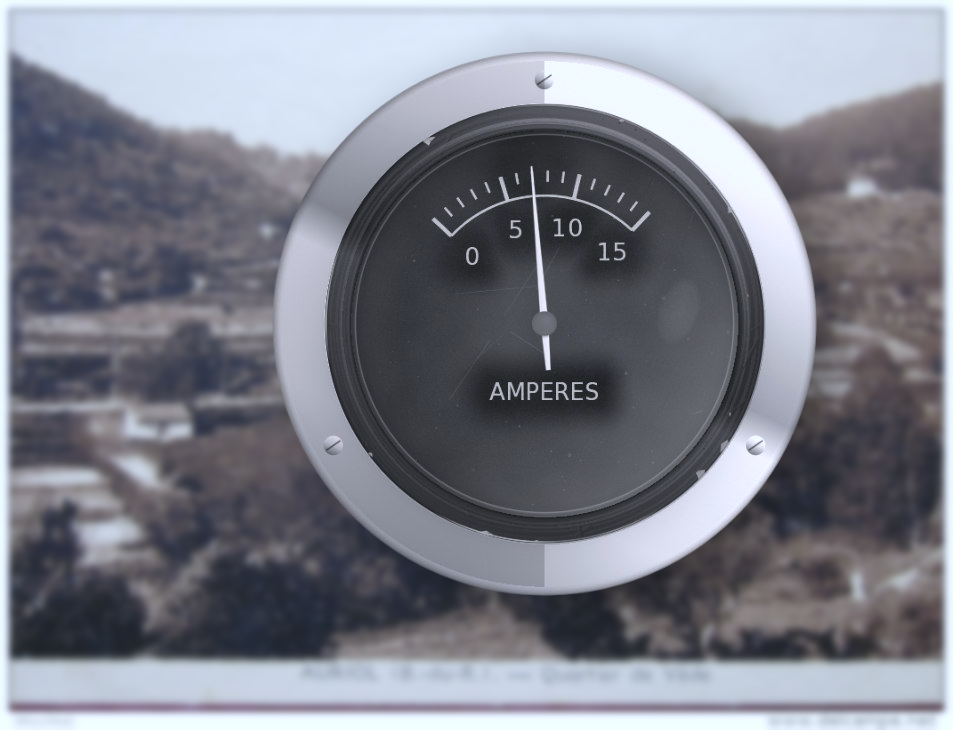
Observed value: 7; A
